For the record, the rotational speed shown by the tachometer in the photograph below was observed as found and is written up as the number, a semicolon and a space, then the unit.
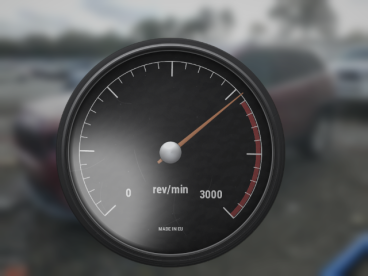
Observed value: 2050; rpm
